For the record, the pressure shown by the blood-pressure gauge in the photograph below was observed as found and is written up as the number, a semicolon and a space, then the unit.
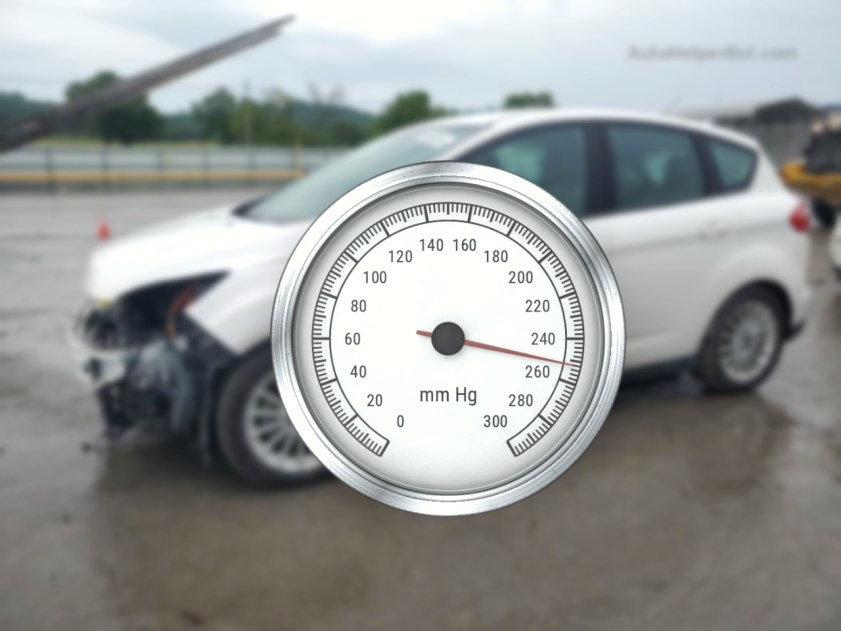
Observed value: 252; mmHg
